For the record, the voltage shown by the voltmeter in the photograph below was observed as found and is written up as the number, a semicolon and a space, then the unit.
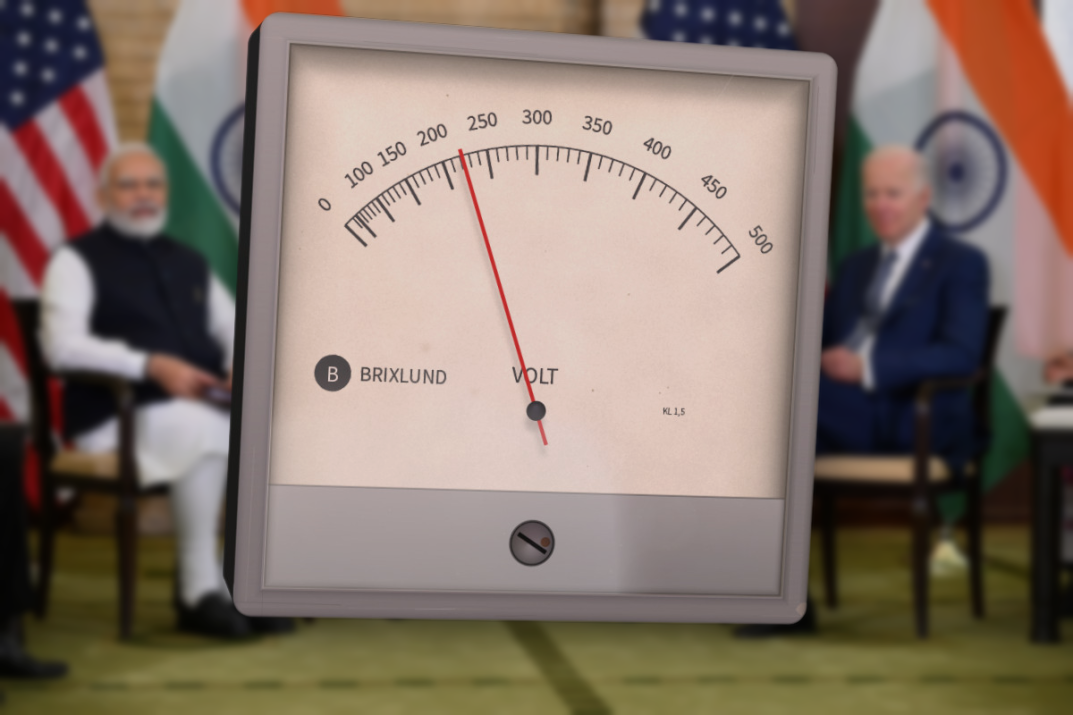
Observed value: 220; V
